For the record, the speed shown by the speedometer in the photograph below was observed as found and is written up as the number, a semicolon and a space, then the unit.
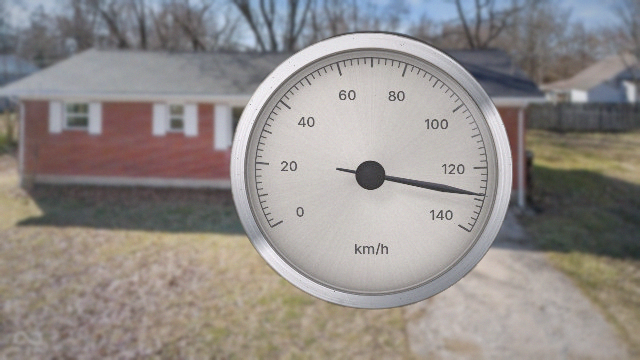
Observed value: 128; km/h
